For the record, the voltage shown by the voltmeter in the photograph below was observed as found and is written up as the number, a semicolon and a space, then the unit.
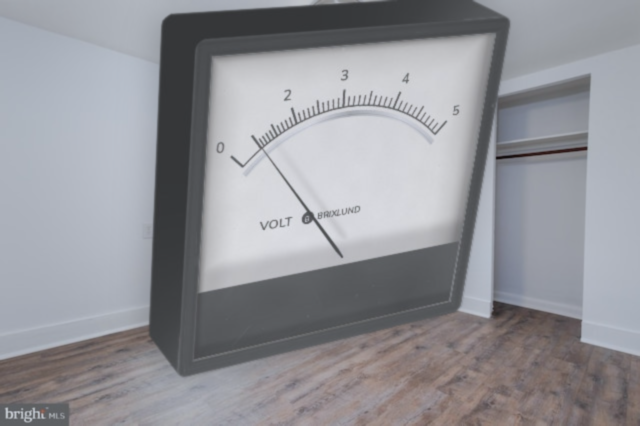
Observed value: 1; V
